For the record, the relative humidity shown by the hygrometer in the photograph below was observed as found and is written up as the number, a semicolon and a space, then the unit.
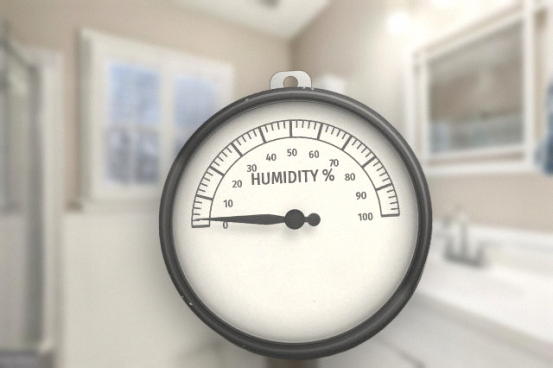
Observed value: 2; %
